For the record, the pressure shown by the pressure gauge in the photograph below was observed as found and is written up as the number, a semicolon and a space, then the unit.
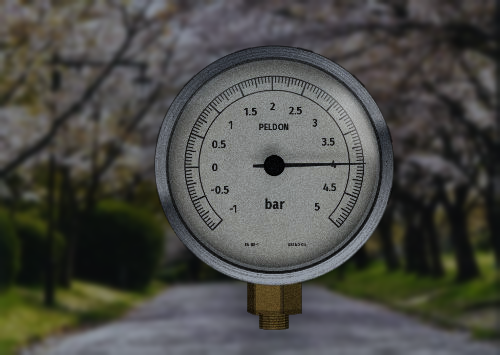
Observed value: 4; bar
